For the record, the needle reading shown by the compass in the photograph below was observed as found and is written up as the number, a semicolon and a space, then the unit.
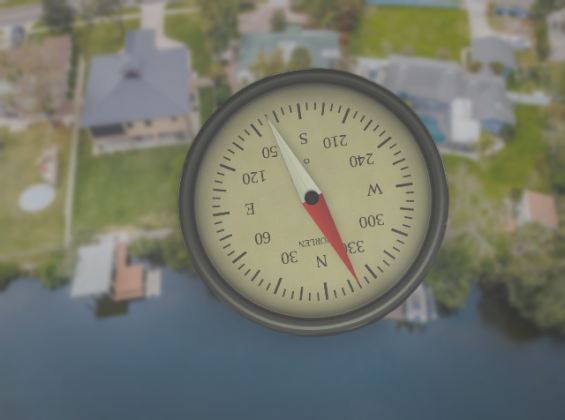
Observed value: 340; °
